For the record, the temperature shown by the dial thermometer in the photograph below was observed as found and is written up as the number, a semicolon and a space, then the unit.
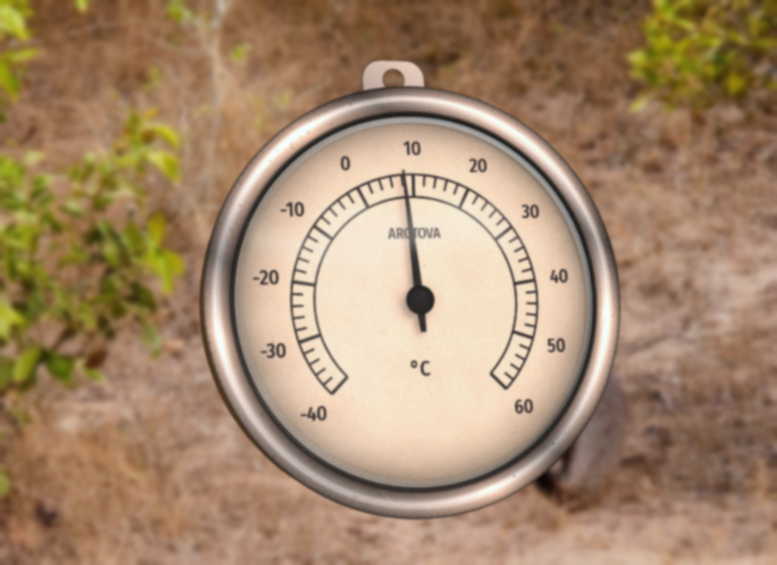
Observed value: 8; °C
